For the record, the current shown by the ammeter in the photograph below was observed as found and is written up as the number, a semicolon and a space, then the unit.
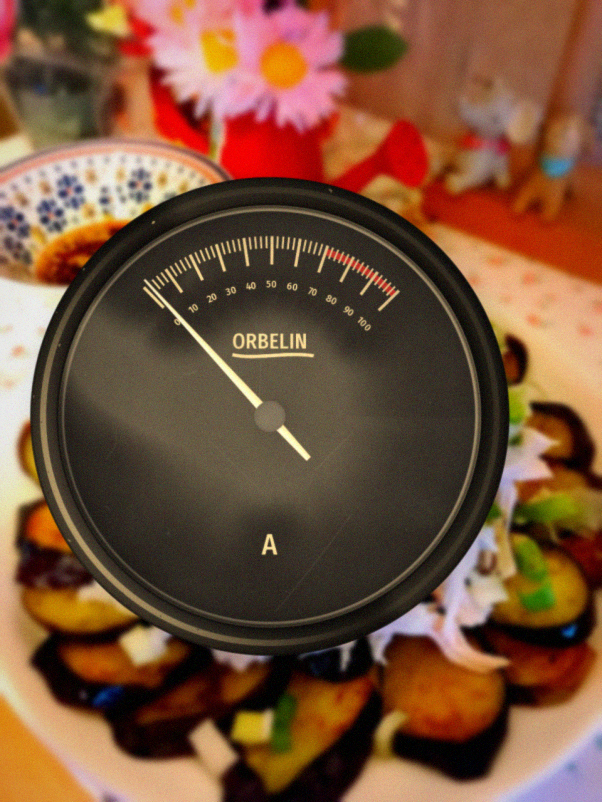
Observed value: 2; A
